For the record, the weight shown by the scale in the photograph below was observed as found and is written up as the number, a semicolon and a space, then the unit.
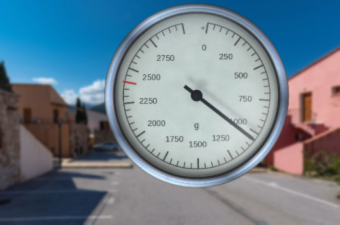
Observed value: 1050; g
